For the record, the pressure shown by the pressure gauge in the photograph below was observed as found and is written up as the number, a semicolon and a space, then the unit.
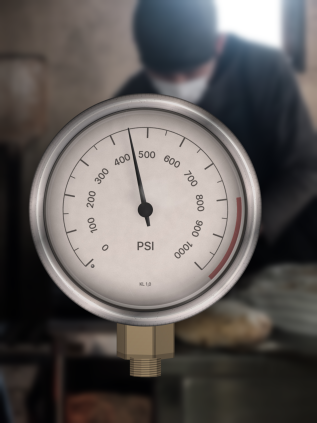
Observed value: 450; psi
